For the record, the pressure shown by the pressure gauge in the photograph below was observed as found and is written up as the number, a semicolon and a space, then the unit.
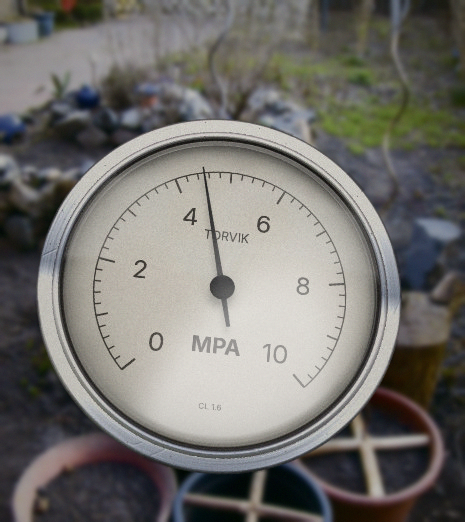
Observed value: 4.5; MPa
